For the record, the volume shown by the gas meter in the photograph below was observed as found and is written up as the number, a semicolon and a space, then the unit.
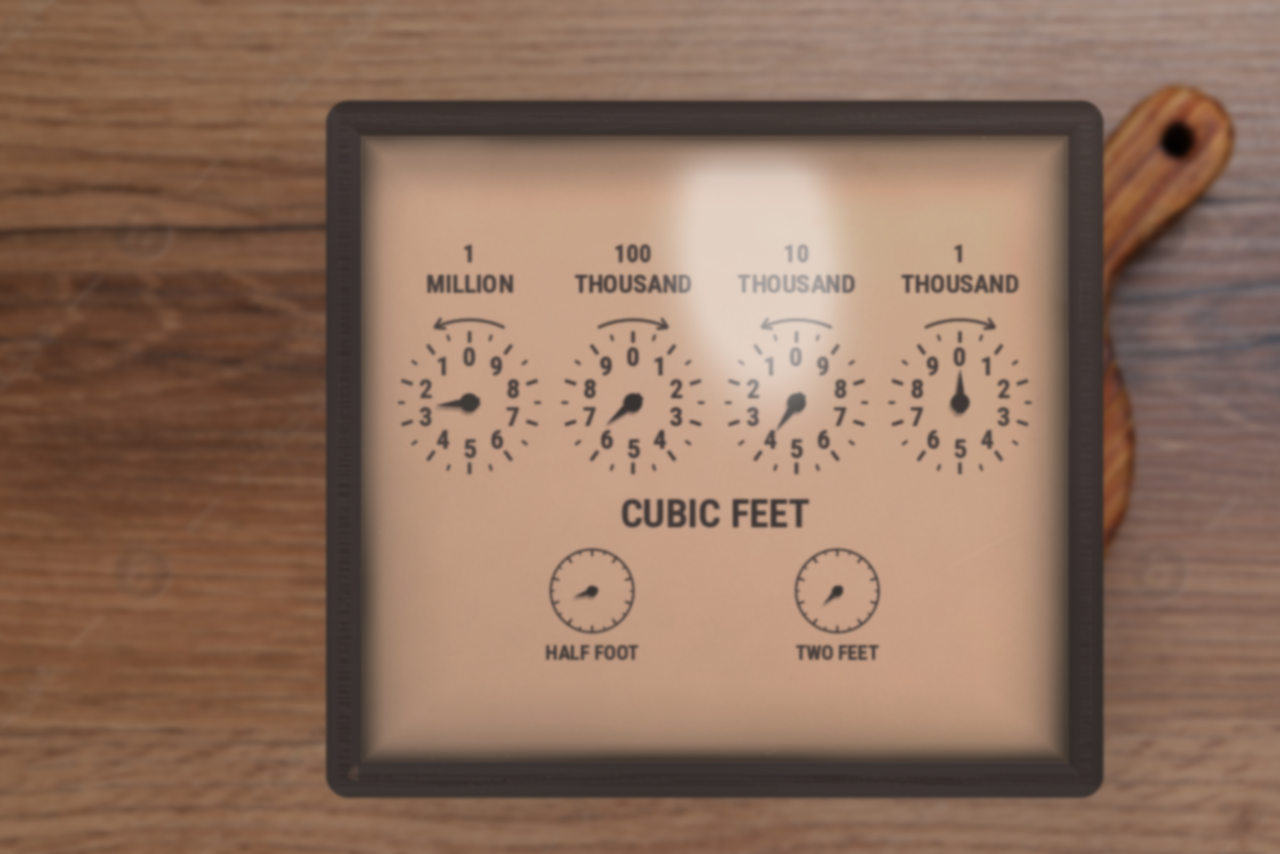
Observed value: 264000; ft³
